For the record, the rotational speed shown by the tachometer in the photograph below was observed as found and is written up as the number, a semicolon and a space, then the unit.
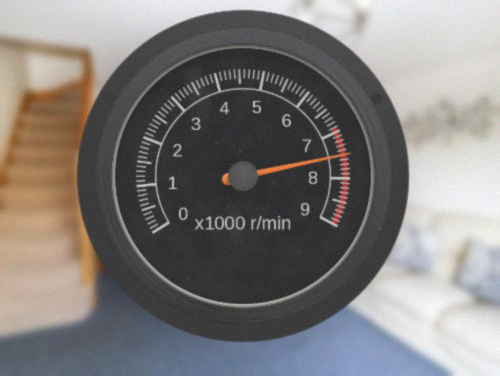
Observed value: 7500; rpm
